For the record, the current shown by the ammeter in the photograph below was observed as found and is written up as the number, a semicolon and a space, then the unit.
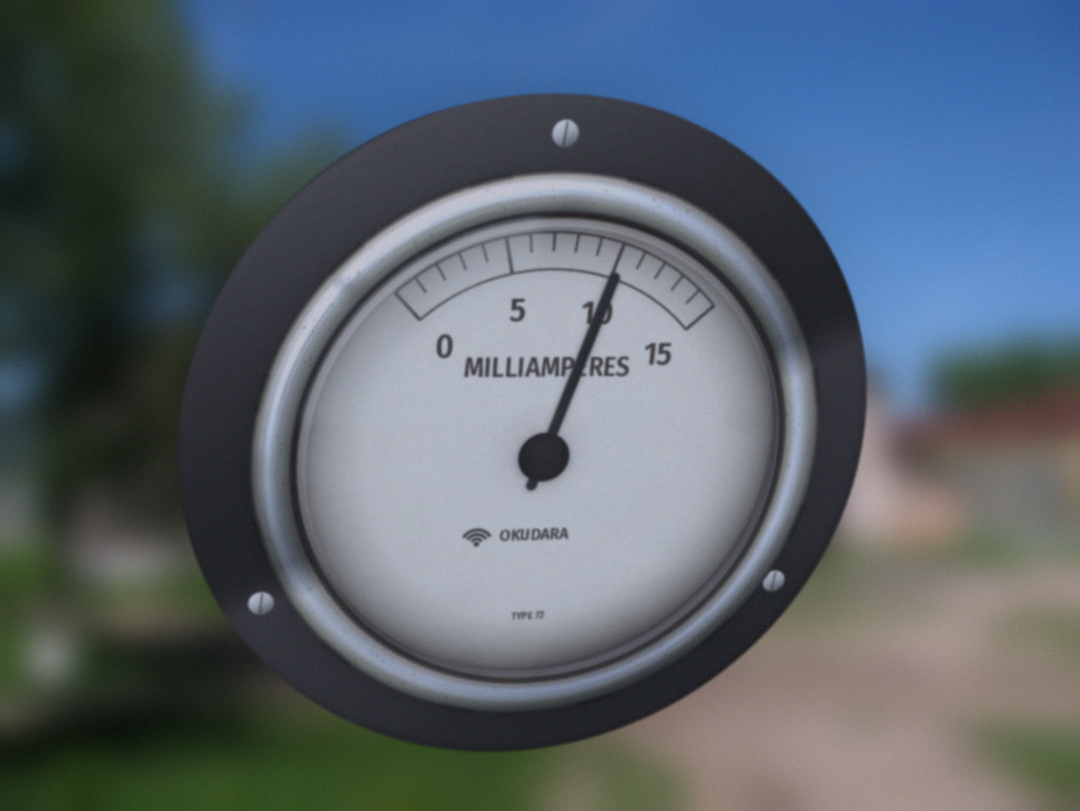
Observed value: 10; mA
